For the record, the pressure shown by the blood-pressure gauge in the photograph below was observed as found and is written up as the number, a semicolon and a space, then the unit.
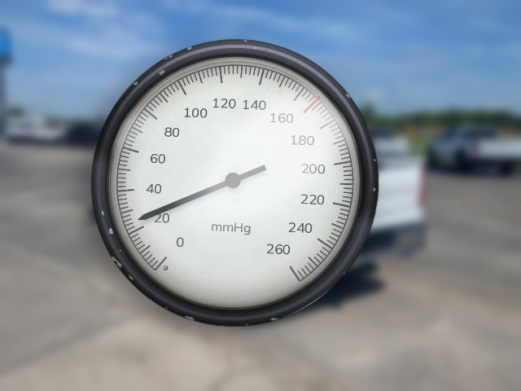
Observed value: 24; mmHg
